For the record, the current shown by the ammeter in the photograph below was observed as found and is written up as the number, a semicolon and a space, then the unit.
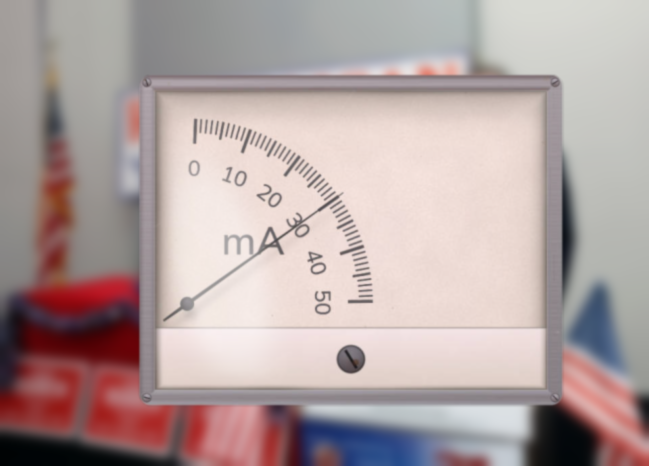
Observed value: 30; mA
